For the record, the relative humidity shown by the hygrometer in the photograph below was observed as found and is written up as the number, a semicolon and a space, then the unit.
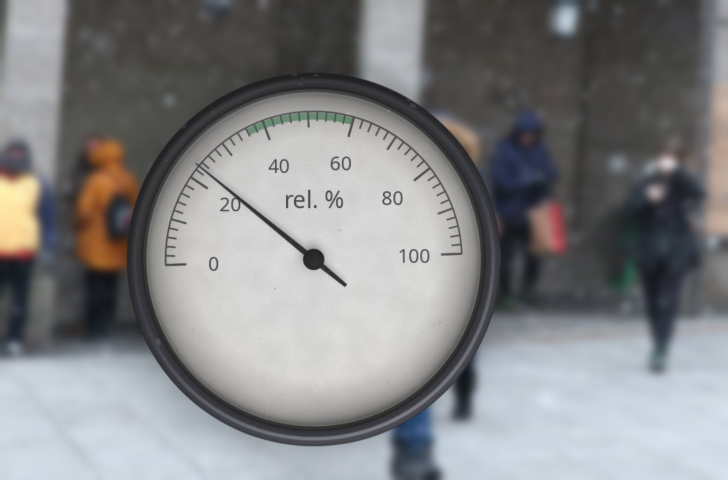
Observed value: 23; %
